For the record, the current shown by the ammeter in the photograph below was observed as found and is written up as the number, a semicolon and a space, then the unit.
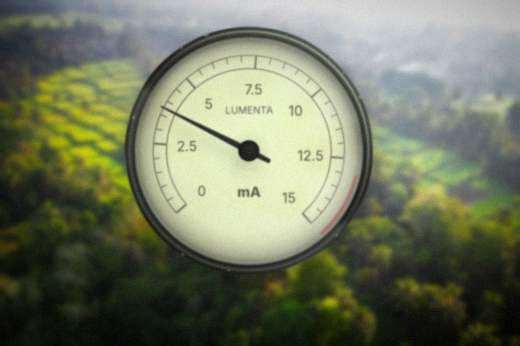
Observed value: 3.75; mA
